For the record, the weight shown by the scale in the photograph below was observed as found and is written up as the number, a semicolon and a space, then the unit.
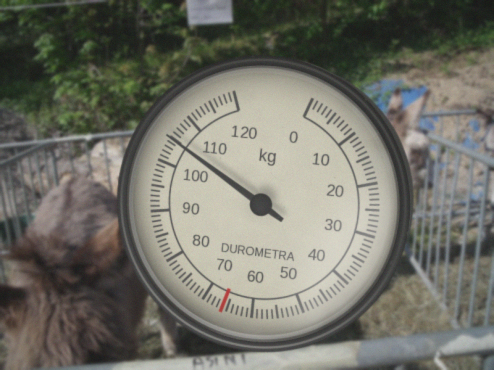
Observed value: 105; kg
